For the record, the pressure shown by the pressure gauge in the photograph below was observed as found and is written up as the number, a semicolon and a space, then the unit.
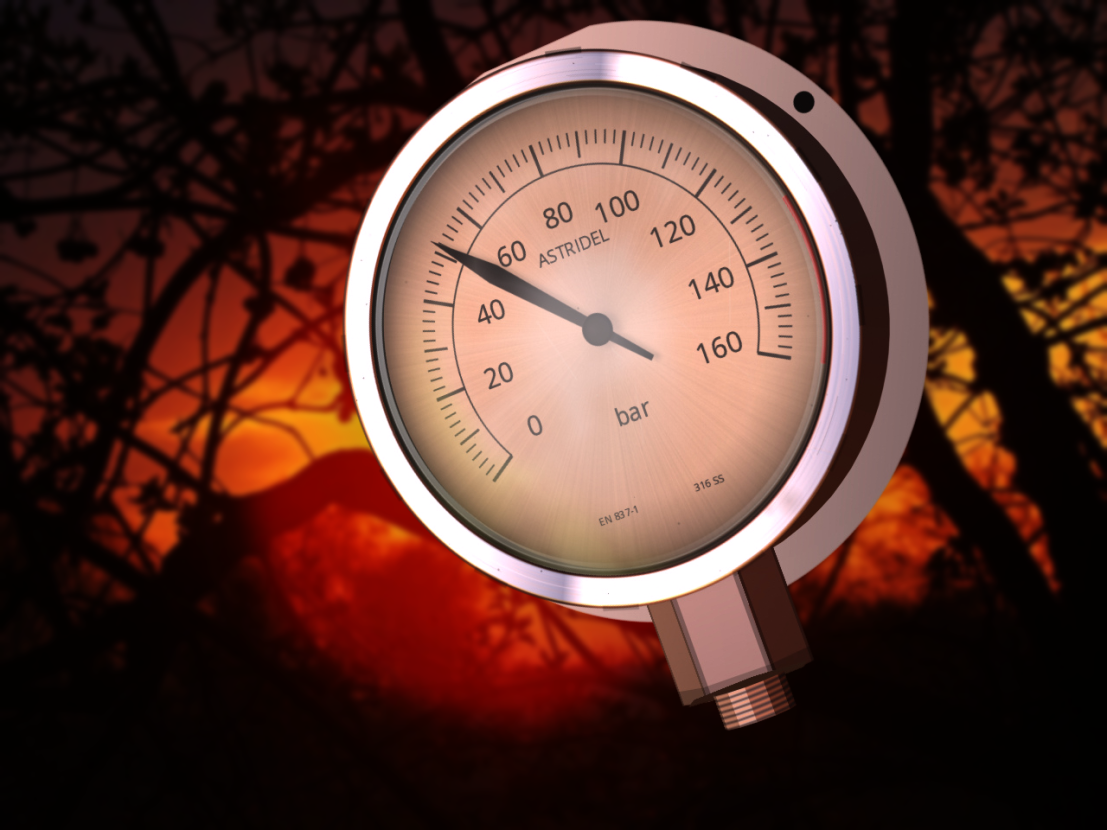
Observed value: 52; bar
